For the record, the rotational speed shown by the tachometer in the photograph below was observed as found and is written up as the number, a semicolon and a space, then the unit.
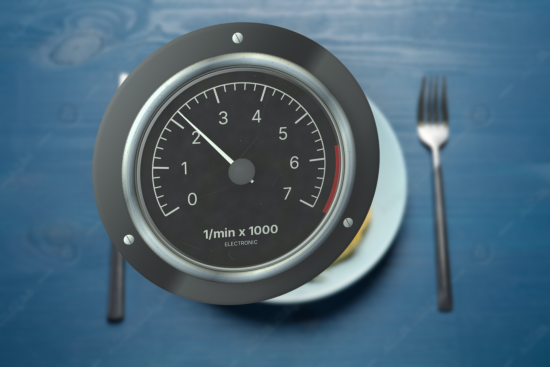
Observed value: 2200; rpm
